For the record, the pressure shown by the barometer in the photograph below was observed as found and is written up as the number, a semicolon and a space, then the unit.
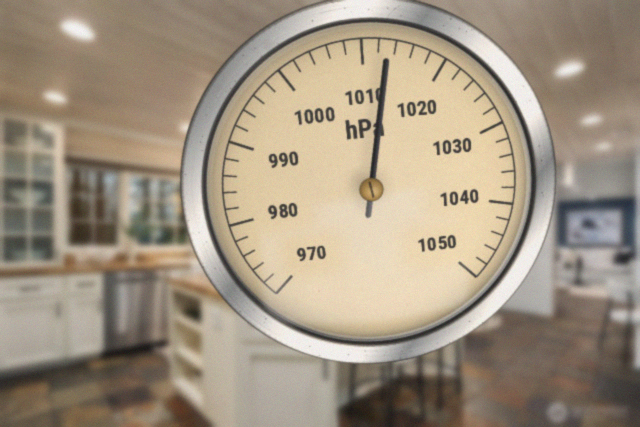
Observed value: 1013; hPa
